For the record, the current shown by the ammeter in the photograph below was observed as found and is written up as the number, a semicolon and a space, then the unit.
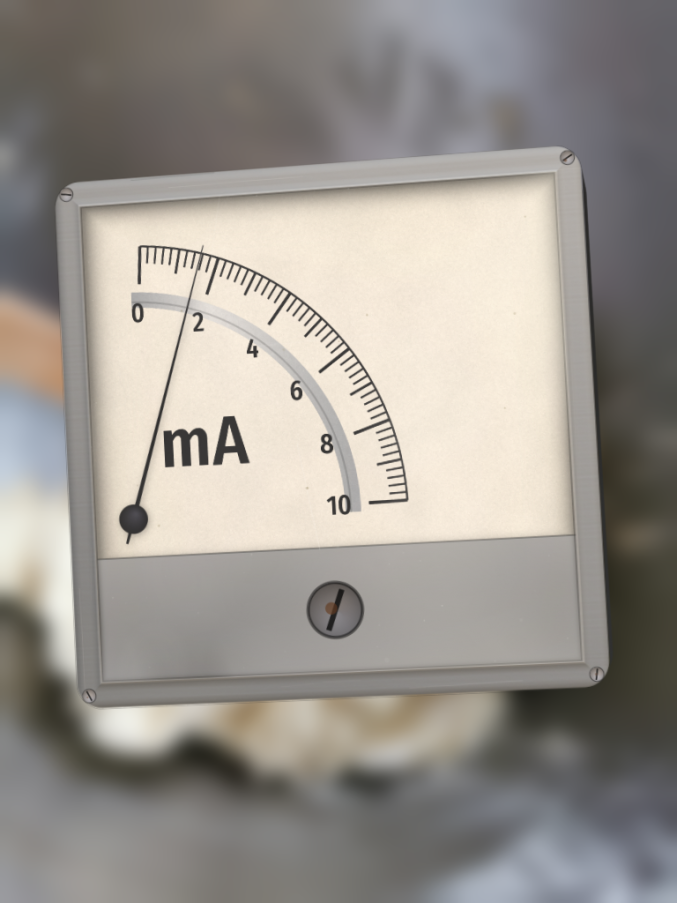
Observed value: 1.6; mA
